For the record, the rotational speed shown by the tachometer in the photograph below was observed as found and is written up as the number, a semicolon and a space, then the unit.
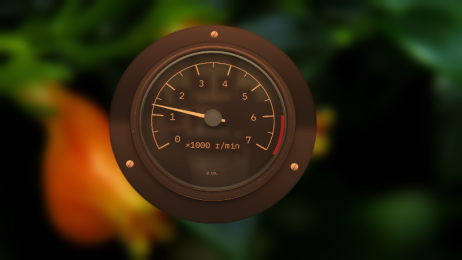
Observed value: 1250; rpm
